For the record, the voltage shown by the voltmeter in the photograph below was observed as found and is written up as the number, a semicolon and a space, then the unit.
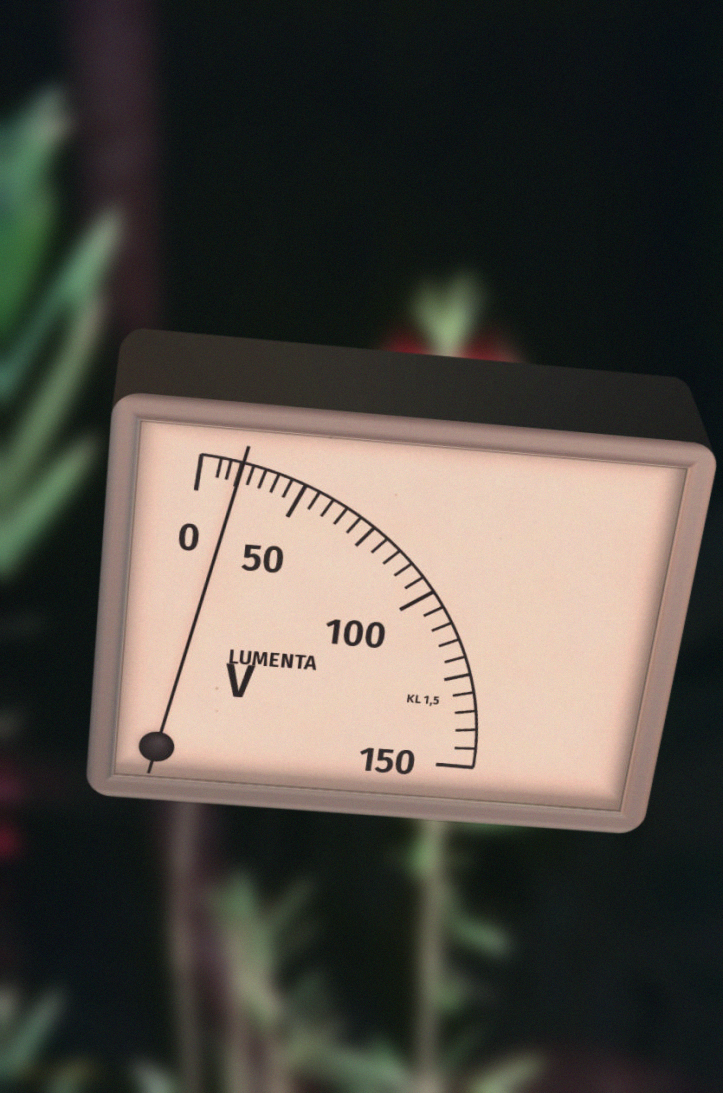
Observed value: 25; V
